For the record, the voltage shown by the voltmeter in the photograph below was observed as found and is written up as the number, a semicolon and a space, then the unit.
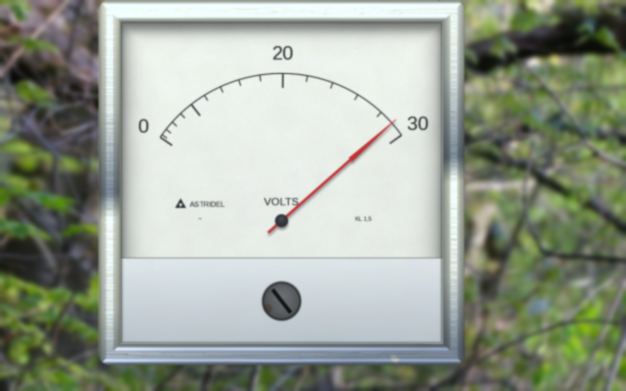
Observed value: 29; V
